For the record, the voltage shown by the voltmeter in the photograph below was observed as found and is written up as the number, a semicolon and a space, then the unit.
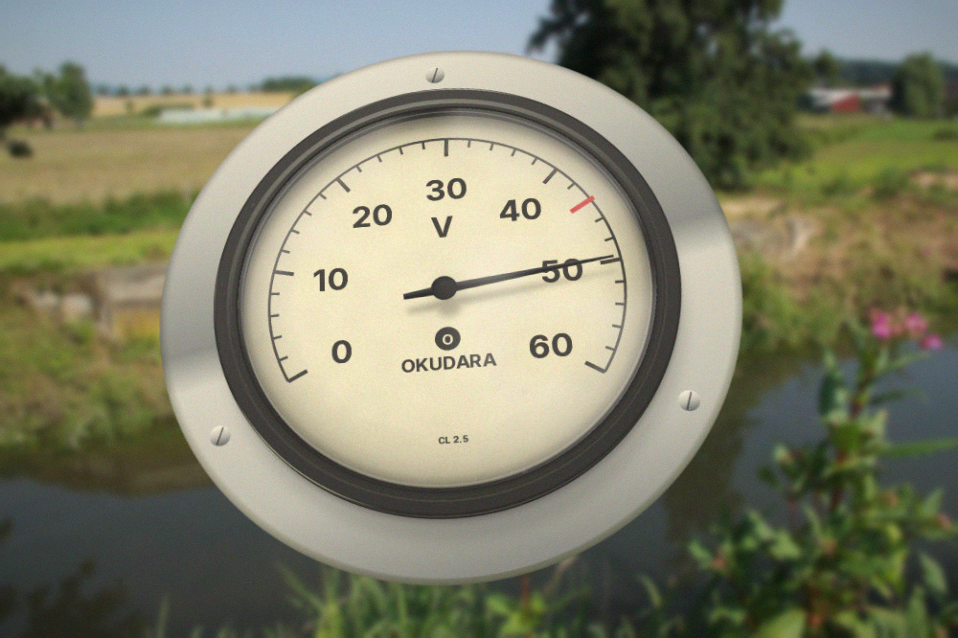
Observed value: 50; V
